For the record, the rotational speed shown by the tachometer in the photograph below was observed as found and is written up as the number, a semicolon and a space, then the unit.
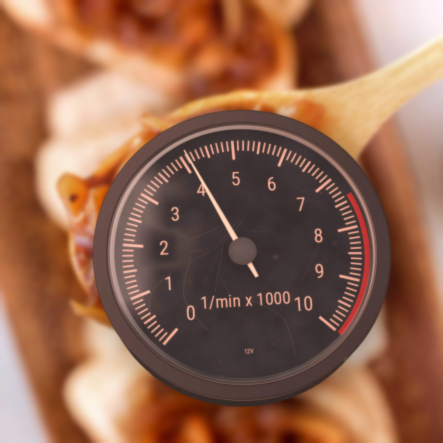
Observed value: 4100; rpm
